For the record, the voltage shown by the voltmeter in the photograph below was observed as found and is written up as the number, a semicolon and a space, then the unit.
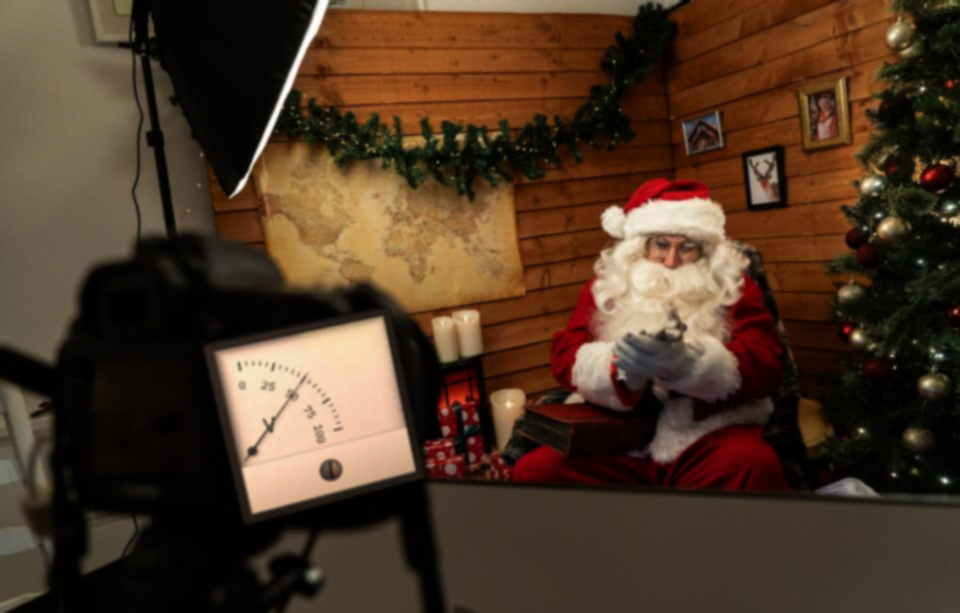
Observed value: 50; V
